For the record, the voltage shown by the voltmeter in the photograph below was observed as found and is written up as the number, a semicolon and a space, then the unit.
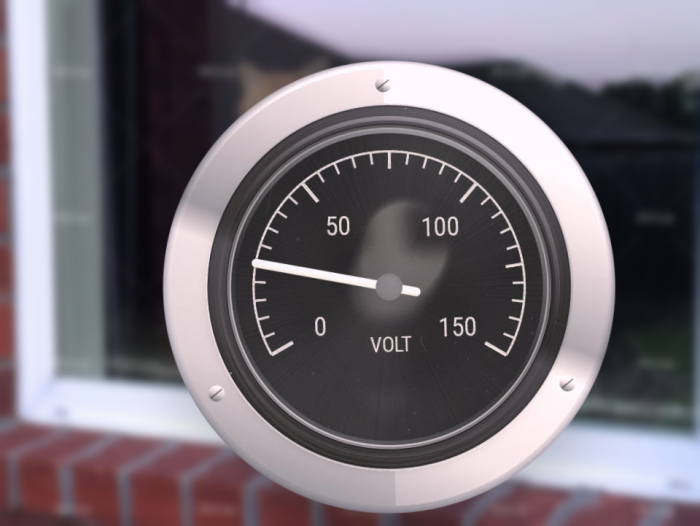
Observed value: 25; V
